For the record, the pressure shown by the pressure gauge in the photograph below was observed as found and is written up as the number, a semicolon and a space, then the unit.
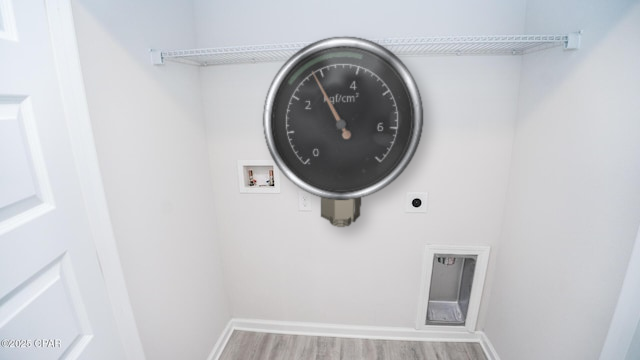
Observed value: 2.8; kg/cm²
